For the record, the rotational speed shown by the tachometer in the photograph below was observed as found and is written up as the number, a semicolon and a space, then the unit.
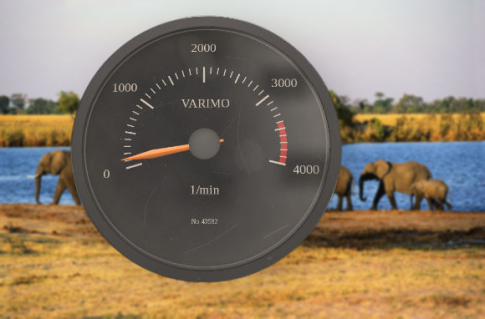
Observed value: 100; rpm
